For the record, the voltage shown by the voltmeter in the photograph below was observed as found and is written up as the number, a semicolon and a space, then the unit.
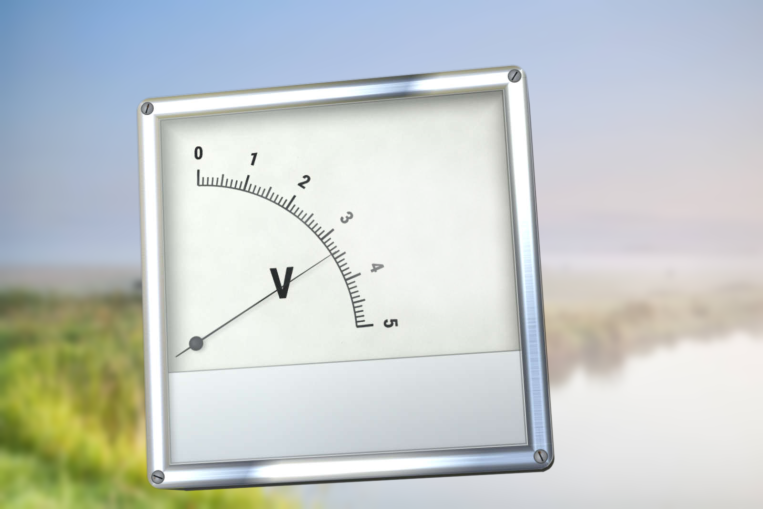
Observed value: 3.4; V
